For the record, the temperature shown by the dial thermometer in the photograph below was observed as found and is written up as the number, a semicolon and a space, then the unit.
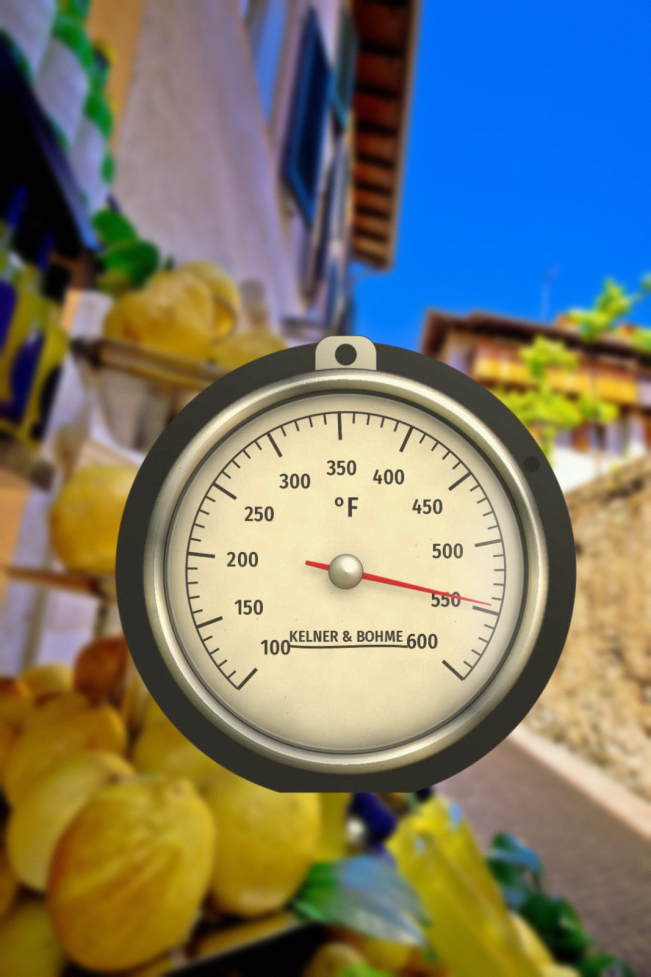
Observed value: 545; °F
